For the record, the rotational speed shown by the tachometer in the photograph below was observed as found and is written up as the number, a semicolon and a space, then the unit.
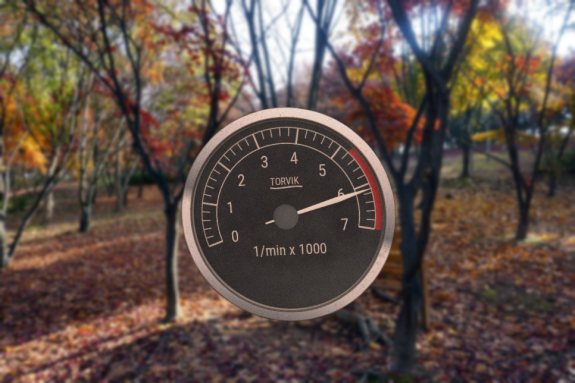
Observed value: 6100; rpm
